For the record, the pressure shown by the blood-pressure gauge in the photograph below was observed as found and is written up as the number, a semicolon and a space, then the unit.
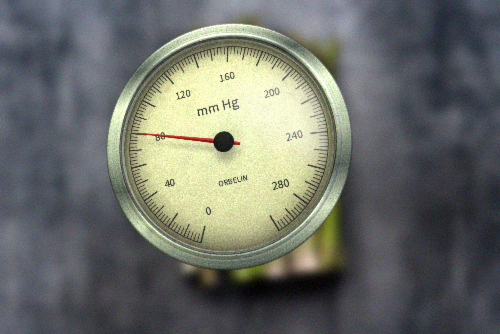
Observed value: 80; mmHg
